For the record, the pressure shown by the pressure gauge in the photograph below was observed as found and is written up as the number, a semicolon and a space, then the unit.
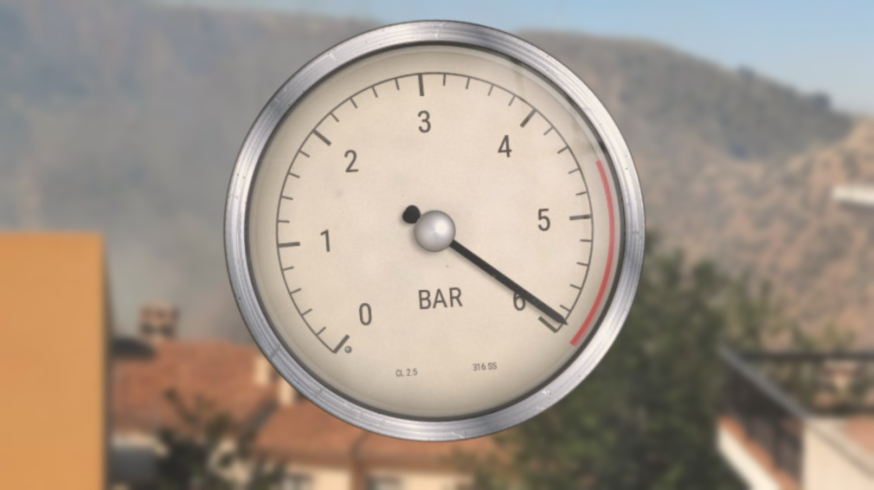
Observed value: 5.9; bar
